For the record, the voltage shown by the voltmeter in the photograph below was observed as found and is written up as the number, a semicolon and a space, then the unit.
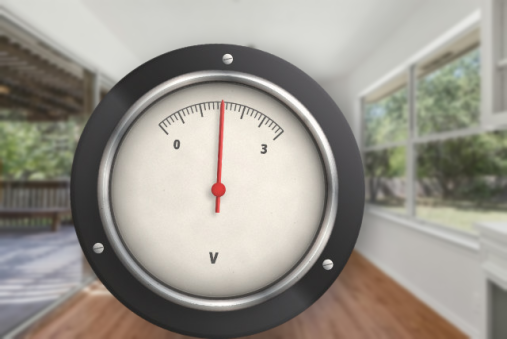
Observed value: 1.5; V
